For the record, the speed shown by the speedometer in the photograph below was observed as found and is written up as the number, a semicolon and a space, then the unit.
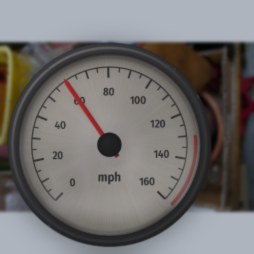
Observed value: 60; mph
